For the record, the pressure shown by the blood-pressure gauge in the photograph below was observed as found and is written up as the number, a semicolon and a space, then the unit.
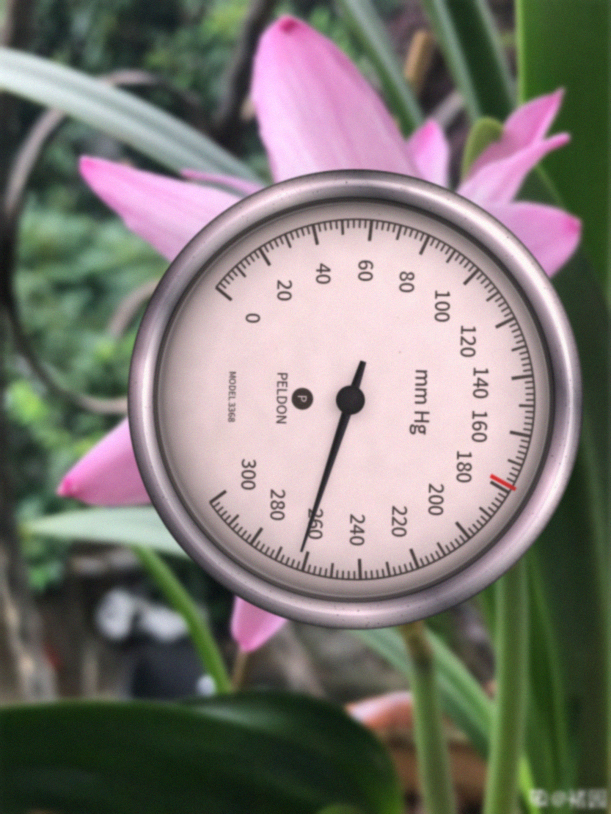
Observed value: 262; mmHg
